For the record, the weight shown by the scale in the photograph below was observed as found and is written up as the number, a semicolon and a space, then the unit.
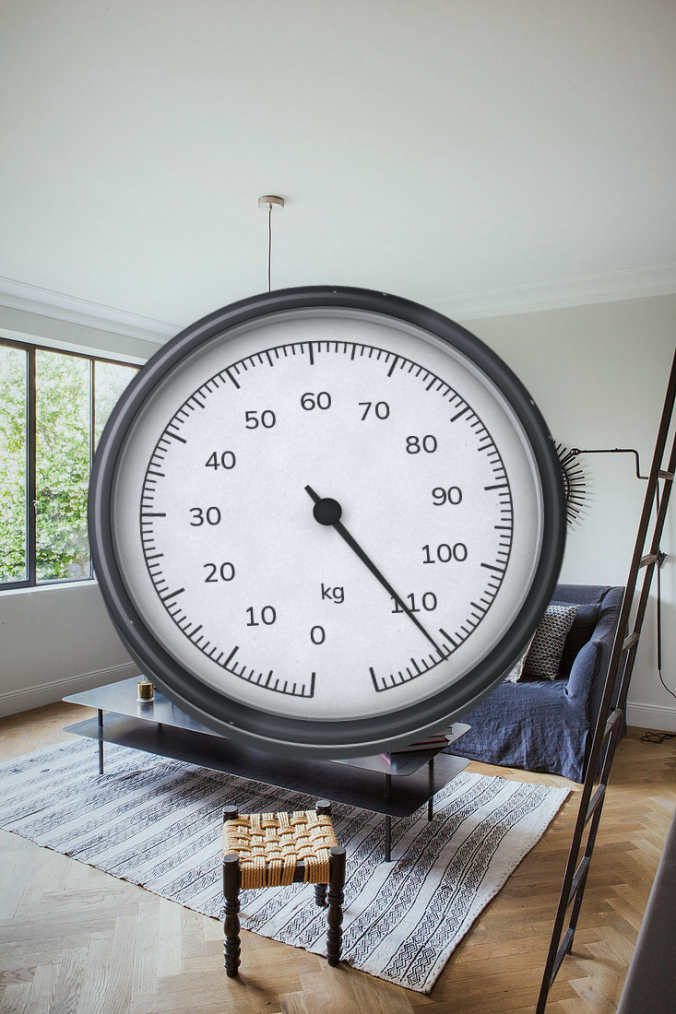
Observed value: 112; kg
